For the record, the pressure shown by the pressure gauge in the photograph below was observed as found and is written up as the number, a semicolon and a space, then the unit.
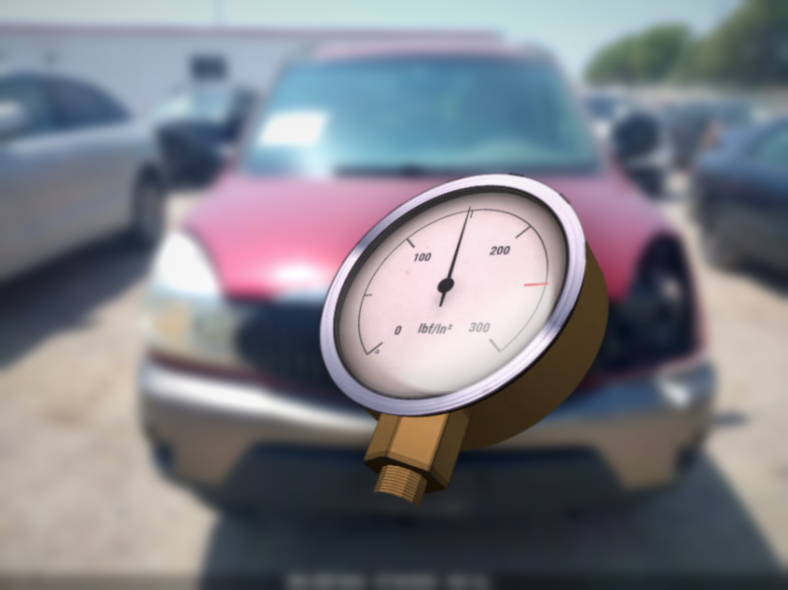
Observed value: 150; psi
